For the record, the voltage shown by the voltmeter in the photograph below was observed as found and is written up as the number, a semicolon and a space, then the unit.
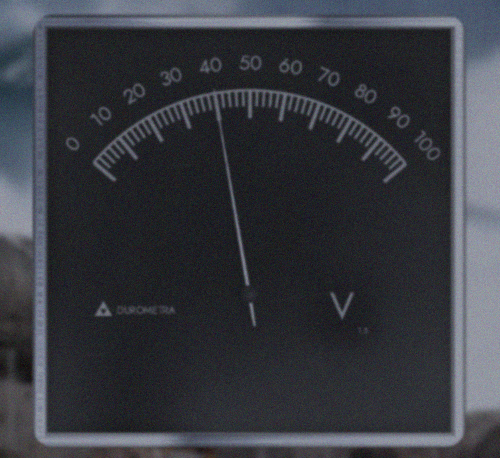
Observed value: 40; V
